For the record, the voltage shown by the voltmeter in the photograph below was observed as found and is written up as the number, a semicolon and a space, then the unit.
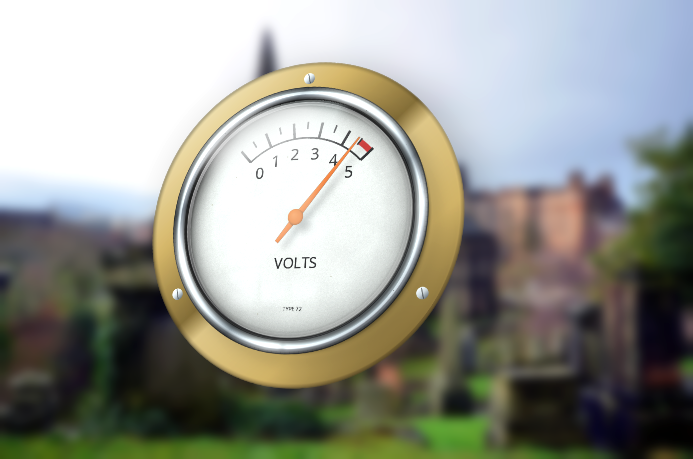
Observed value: 4.5; V
